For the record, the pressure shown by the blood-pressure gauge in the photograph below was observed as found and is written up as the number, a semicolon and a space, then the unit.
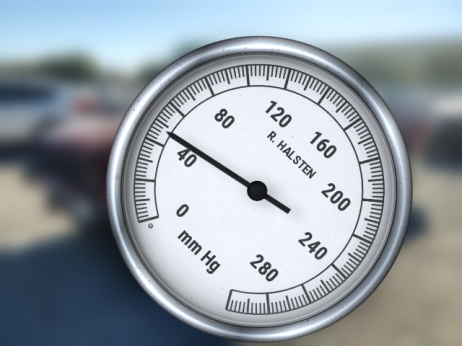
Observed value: 48; mmHg
